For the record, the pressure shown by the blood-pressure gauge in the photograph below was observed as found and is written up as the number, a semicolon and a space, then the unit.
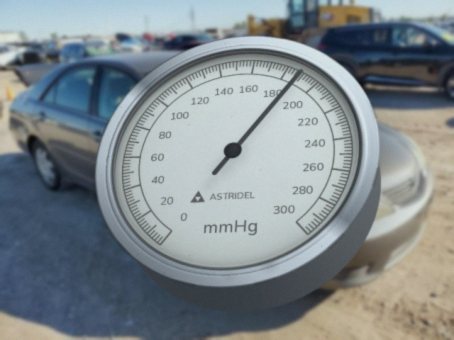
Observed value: 190; mmHg
